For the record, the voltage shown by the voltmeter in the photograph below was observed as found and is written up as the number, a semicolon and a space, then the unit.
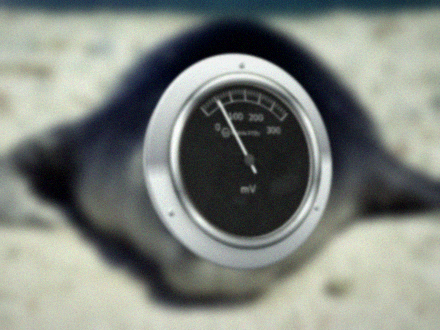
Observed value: 50; mV
